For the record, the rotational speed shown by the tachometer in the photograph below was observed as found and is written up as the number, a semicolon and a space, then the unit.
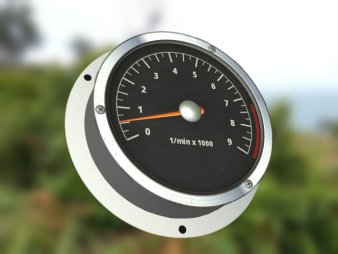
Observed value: 500; rpm
